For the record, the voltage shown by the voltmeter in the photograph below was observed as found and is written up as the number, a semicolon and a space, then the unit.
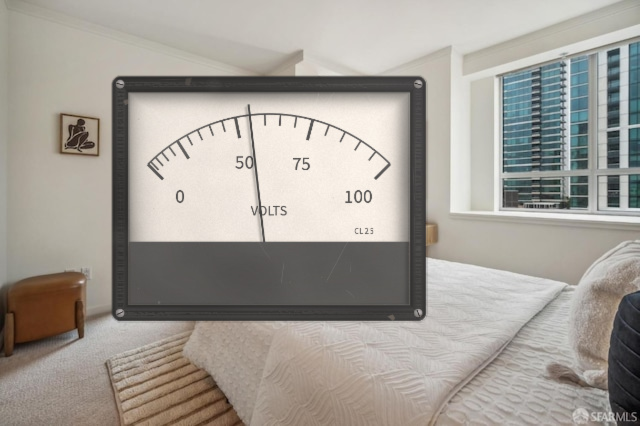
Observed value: 55; V
